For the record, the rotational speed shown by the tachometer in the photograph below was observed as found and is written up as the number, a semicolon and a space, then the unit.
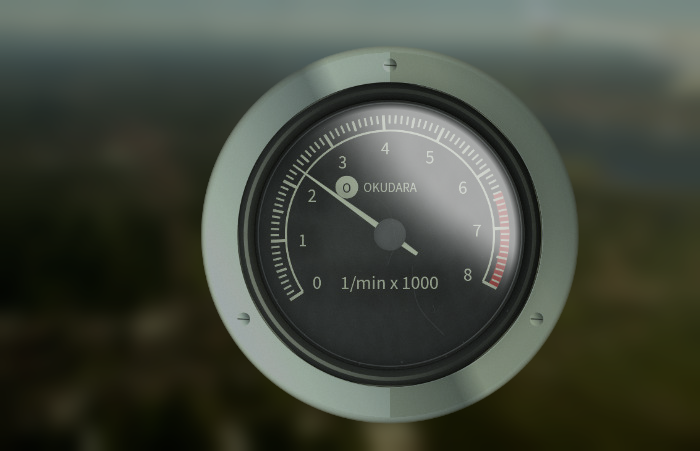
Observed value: 2300; rpm
